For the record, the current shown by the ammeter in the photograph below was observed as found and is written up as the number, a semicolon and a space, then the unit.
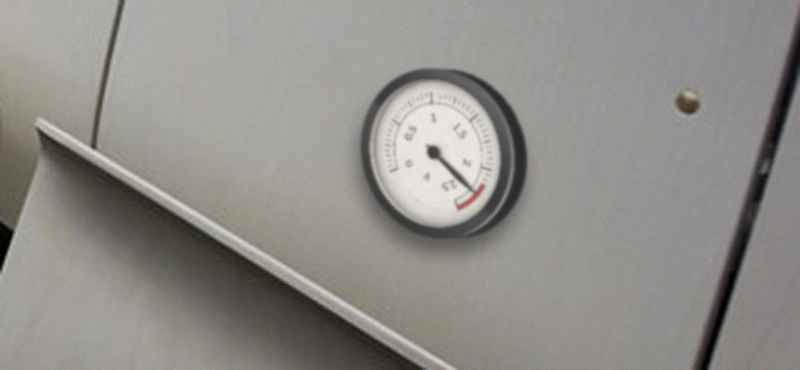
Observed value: 2.25; A
